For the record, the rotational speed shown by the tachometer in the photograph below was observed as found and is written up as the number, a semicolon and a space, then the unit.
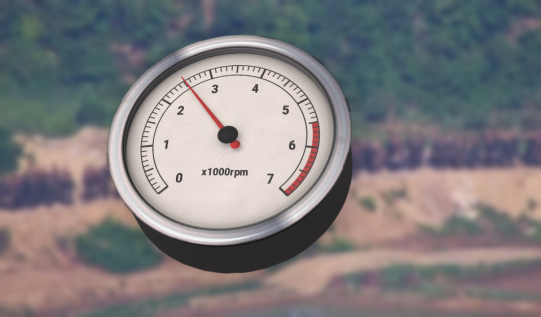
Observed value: 2500; rpm
